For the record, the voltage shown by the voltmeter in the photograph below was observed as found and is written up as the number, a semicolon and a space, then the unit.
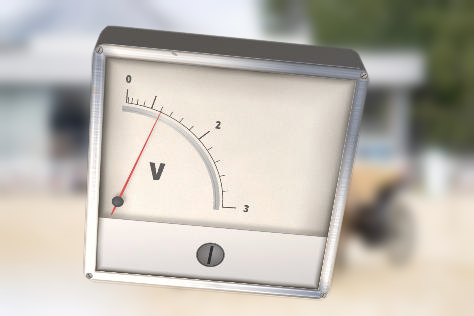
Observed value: 1.2; V
